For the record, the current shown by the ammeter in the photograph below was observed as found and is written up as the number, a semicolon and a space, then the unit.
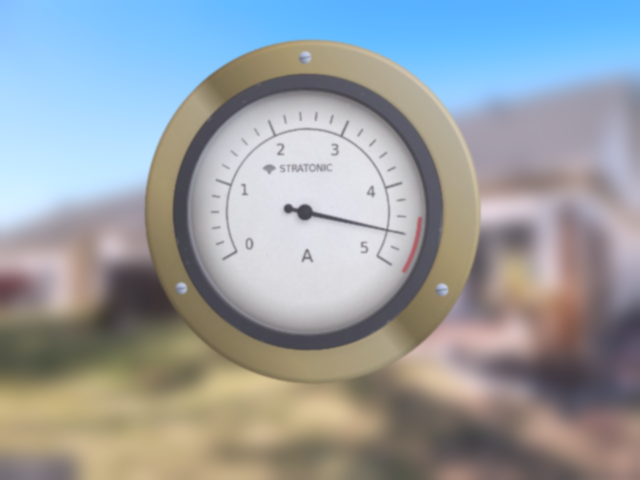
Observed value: 4.6; A
